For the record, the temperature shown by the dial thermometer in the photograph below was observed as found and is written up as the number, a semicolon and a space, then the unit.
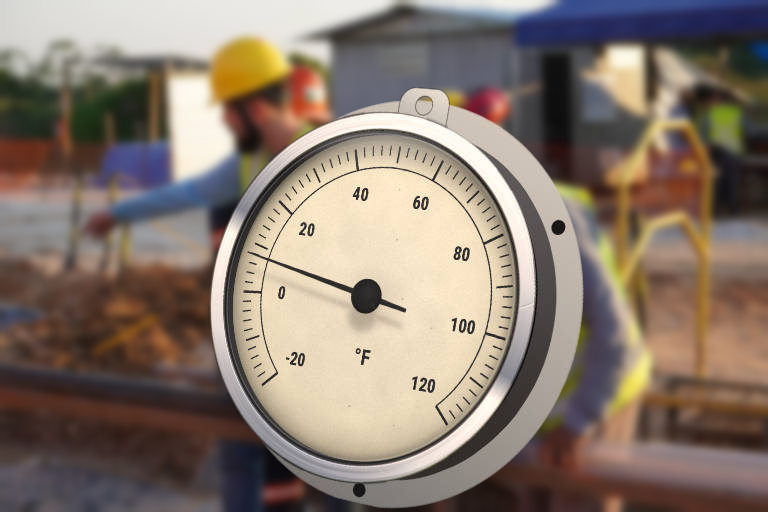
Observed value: 8; °F
